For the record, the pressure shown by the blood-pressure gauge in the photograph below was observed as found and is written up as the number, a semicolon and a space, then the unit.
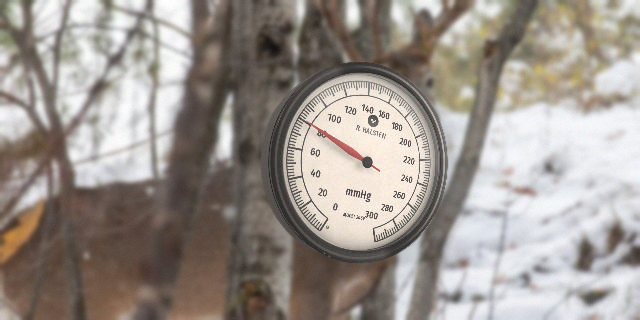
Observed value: 80; mmHg
